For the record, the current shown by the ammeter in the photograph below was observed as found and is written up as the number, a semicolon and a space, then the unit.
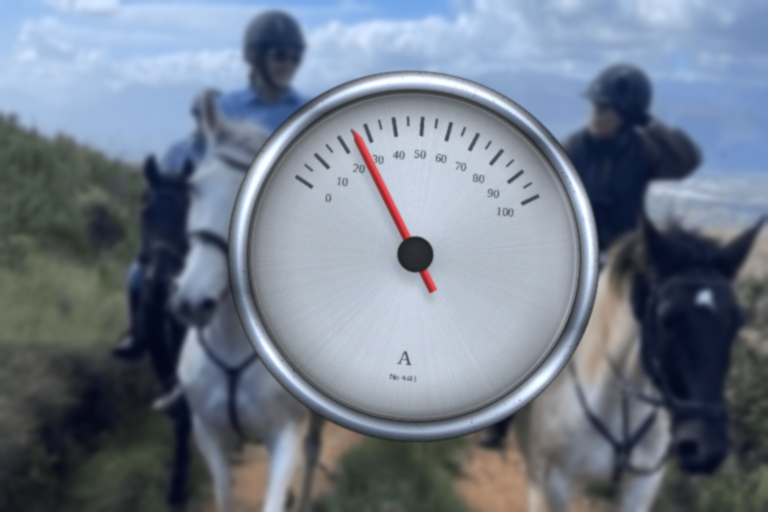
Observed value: 25; A
